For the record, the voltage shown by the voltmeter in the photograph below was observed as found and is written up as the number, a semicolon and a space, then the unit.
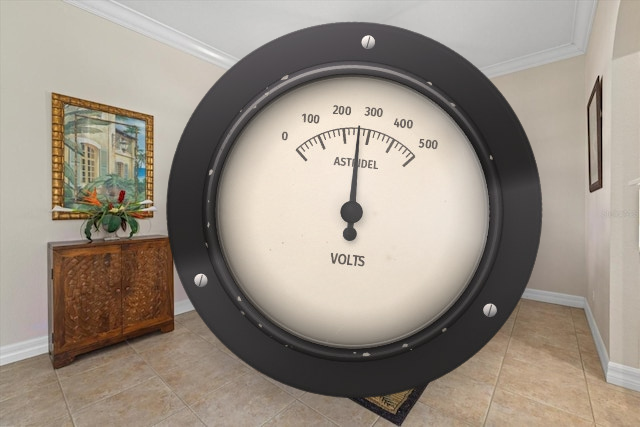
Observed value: 260; V
